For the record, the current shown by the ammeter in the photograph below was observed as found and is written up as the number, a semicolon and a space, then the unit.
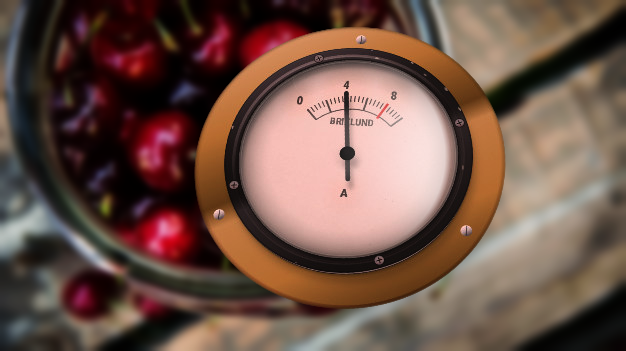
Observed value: 4; A
